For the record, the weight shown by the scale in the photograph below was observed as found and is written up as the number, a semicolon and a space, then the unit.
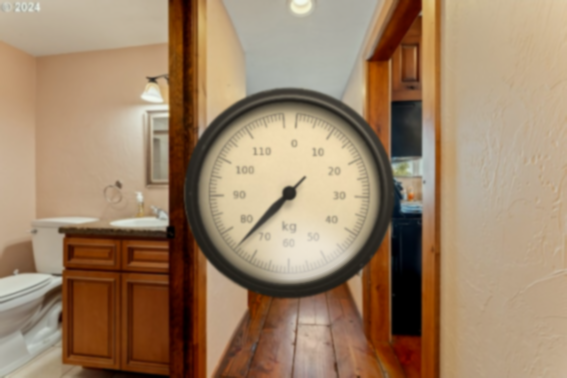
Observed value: 75; kg
